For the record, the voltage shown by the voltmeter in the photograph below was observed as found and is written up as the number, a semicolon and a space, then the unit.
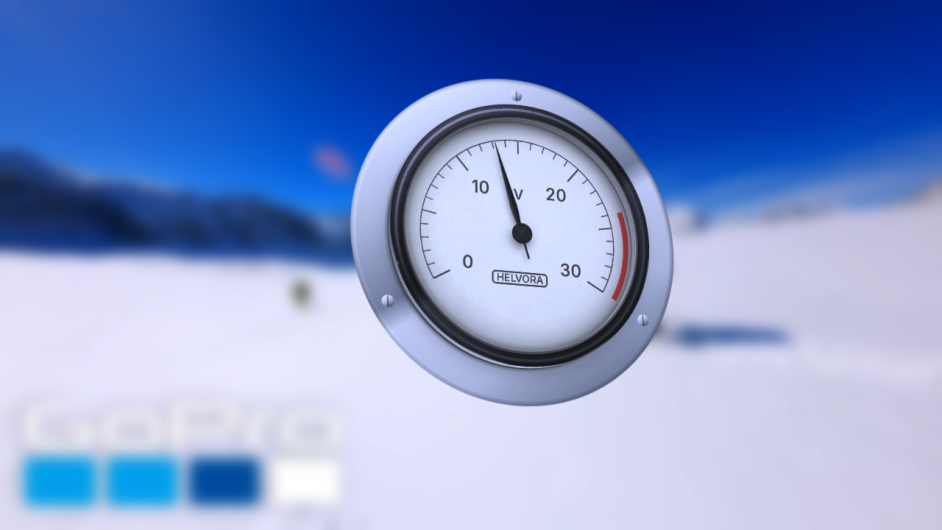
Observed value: 13; V
